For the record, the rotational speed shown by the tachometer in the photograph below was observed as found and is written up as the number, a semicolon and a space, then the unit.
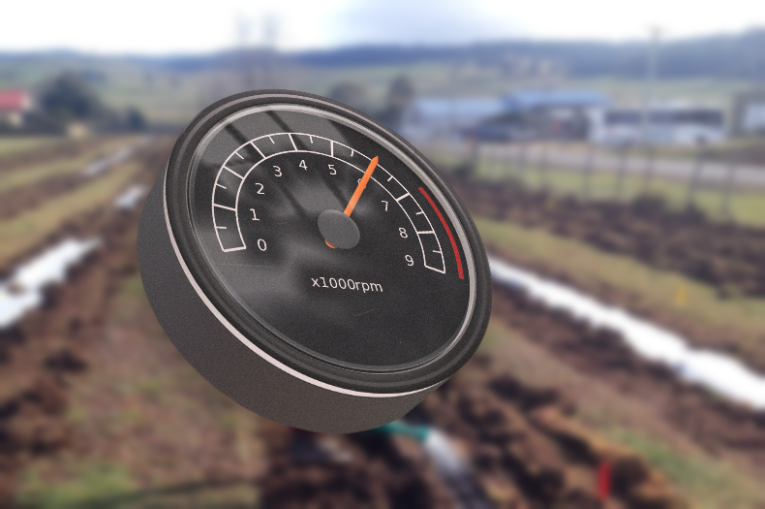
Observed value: 6000; rpm
